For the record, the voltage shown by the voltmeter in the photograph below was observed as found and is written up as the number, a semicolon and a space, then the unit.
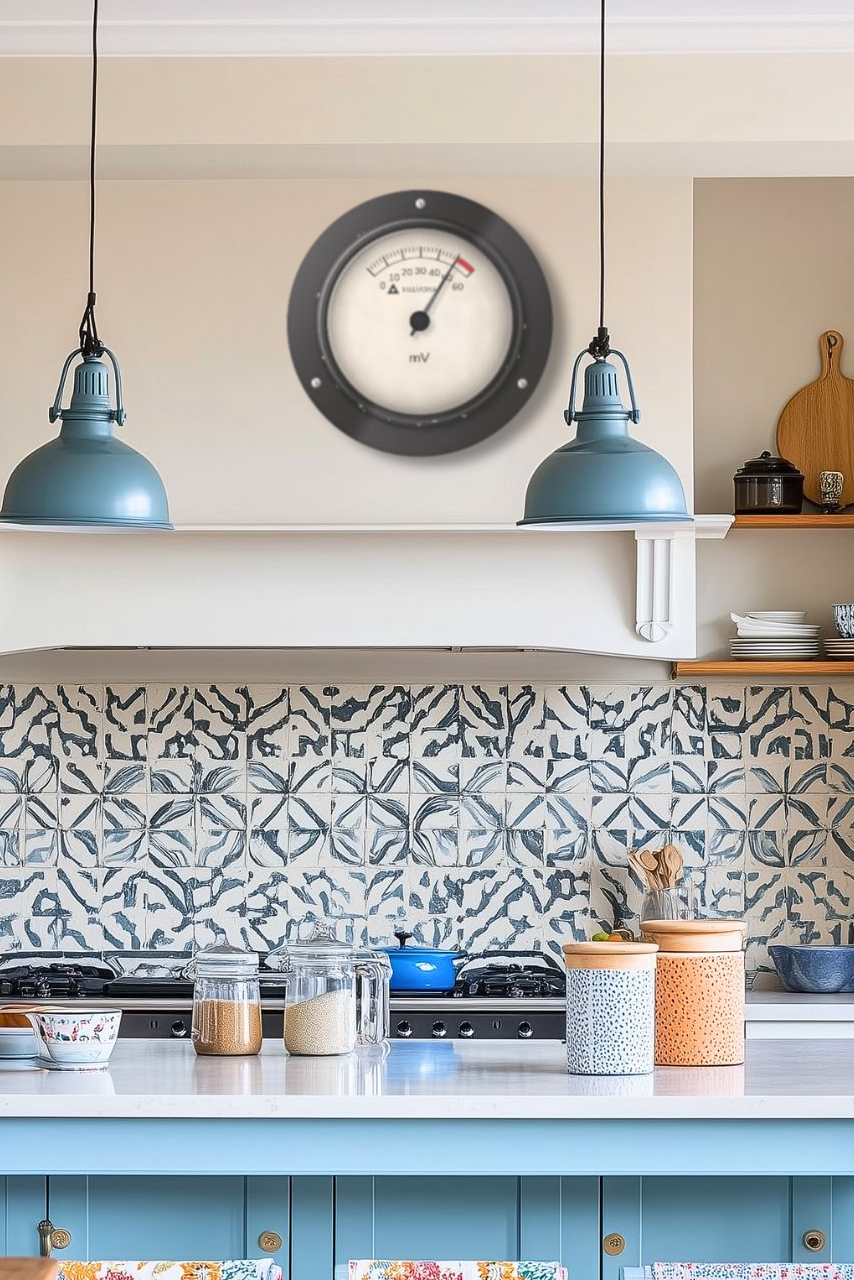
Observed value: 50; mV
